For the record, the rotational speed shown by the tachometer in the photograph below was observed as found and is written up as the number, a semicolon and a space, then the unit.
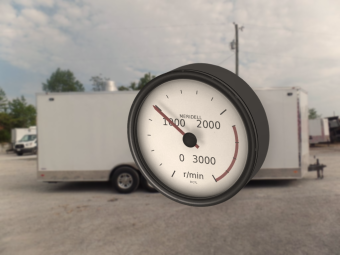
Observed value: 1000; rpm
